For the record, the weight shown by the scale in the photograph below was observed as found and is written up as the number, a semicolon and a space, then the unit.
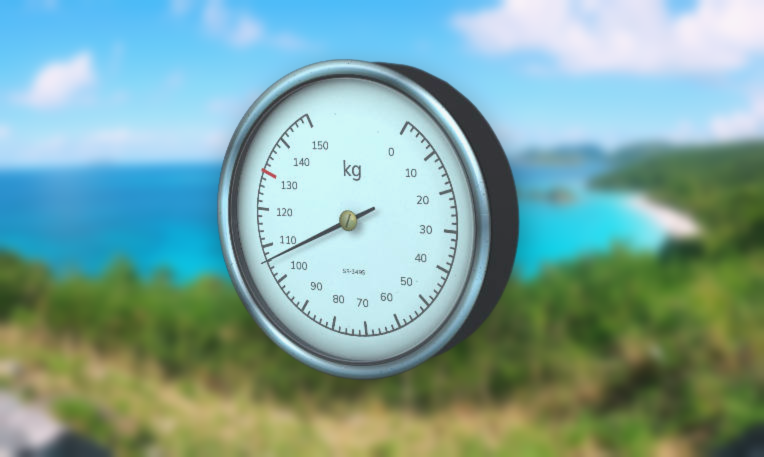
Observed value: 106; kg
